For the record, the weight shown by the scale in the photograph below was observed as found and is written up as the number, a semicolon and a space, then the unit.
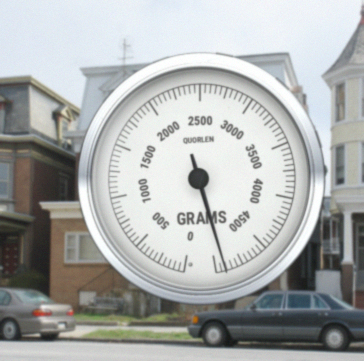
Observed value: 4900; g
